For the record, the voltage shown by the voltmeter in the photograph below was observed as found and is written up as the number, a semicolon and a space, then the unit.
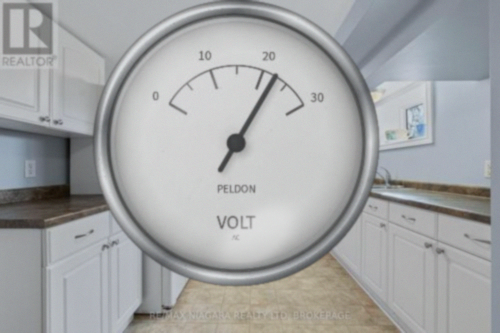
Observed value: 22.5; V
